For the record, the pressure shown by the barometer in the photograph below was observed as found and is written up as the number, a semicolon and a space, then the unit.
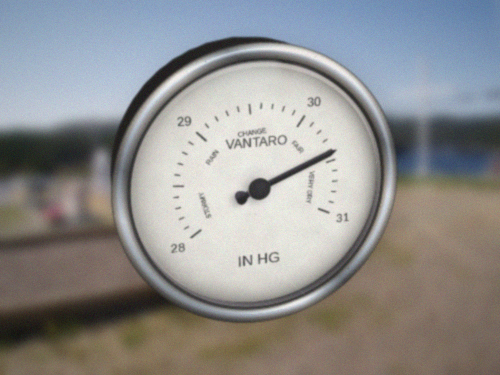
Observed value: 30.4; inHg
